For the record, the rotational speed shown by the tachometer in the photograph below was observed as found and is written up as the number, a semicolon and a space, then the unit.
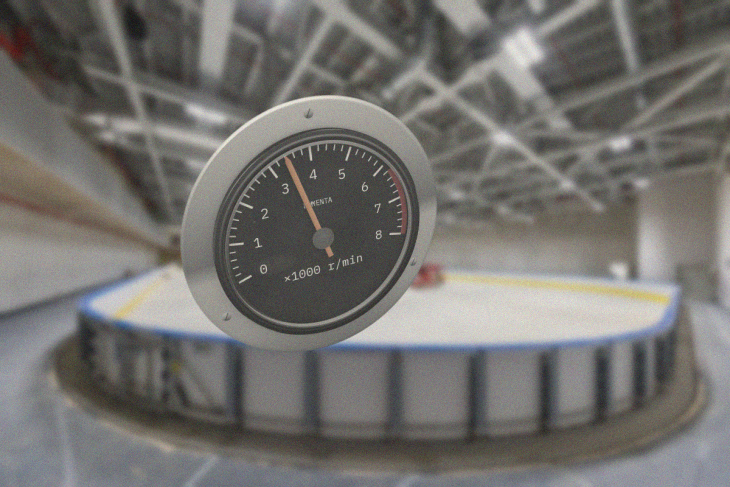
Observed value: 3400; rpm
